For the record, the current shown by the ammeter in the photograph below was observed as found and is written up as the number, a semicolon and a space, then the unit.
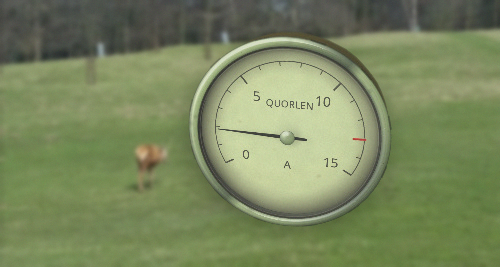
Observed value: 2; A
